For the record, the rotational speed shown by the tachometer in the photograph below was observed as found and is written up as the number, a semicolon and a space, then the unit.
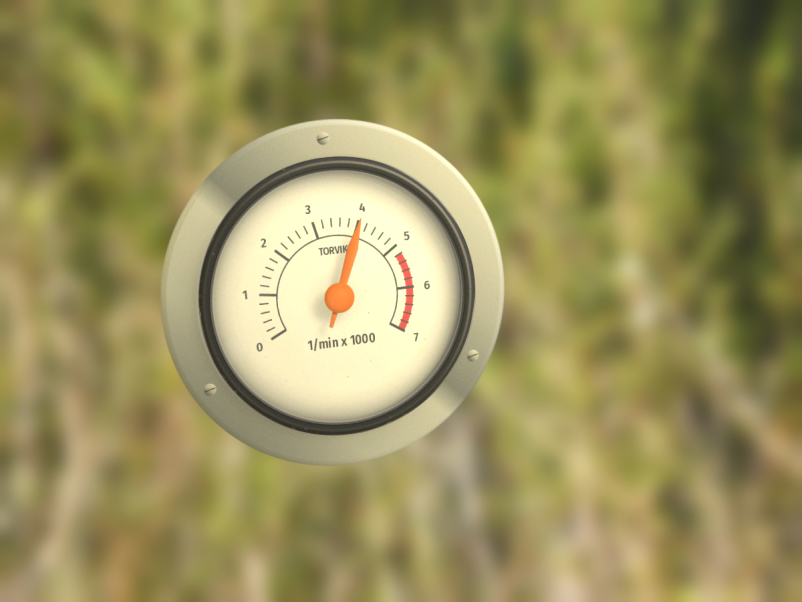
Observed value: 4000; rpm
